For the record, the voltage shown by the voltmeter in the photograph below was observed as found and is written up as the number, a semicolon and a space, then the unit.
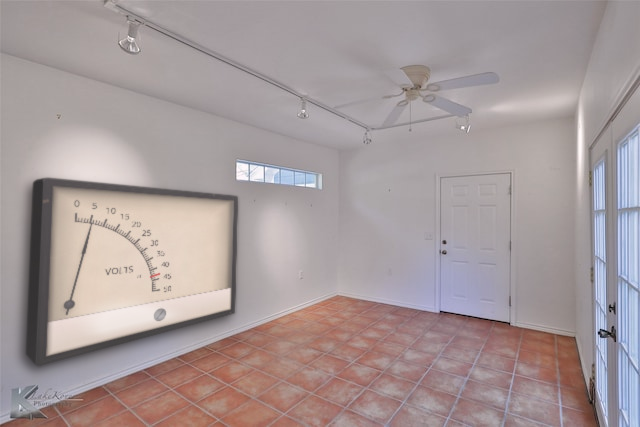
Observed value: 5; V
